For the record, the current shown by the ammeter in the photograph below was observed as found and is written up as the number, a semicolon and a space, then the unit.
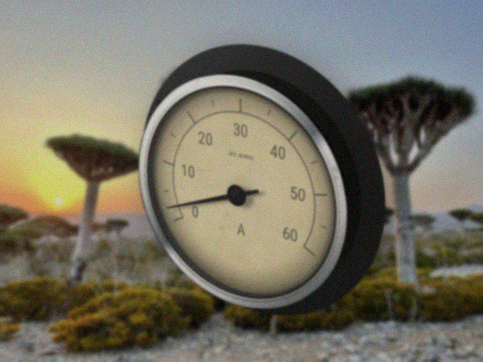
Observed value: 2.5; A
